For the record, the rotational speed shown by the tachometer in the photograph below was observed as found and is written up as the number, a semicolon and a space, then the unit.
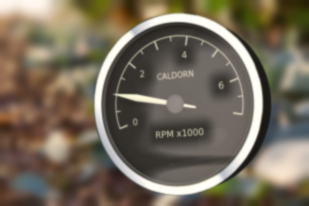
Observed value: 1000; rpm
